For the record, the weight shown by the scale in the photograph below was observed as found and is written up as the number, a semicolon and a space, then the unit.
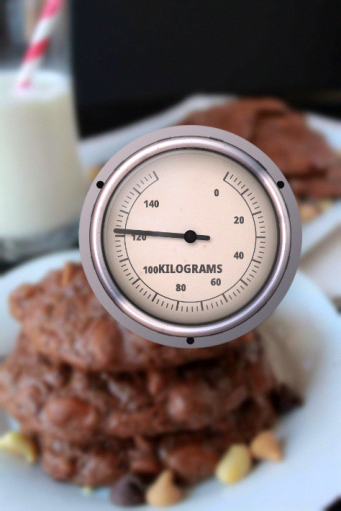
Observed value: 122; kg
